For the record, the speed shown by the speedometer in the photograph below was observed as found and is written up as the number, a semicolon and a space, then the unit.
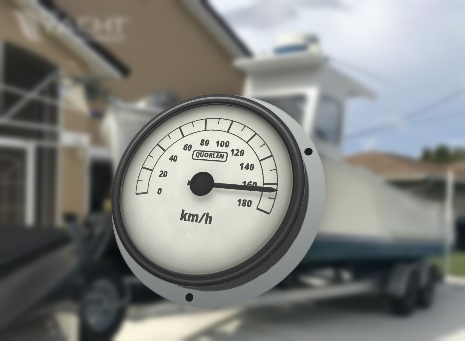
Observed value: 165; km/h
